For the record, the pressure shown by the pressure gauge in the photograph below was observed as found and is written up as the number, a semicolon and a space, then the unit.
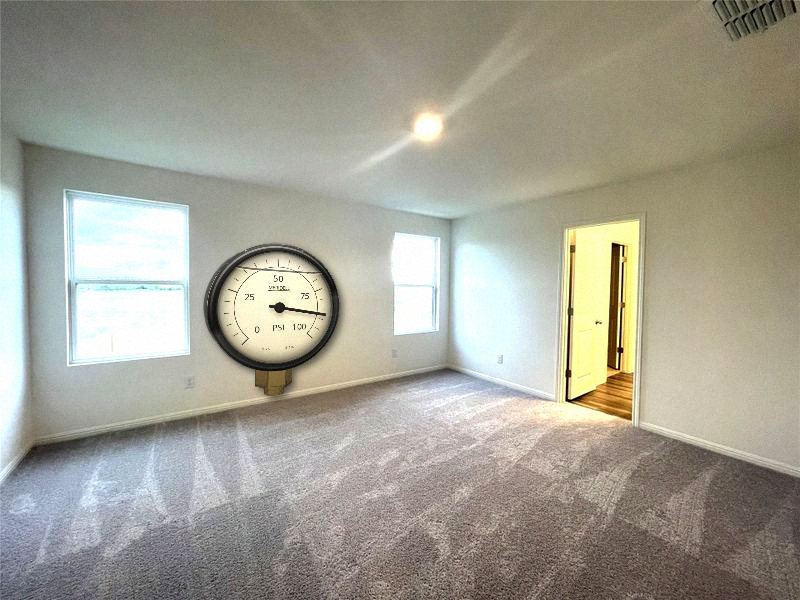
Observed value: 87.5; psi
